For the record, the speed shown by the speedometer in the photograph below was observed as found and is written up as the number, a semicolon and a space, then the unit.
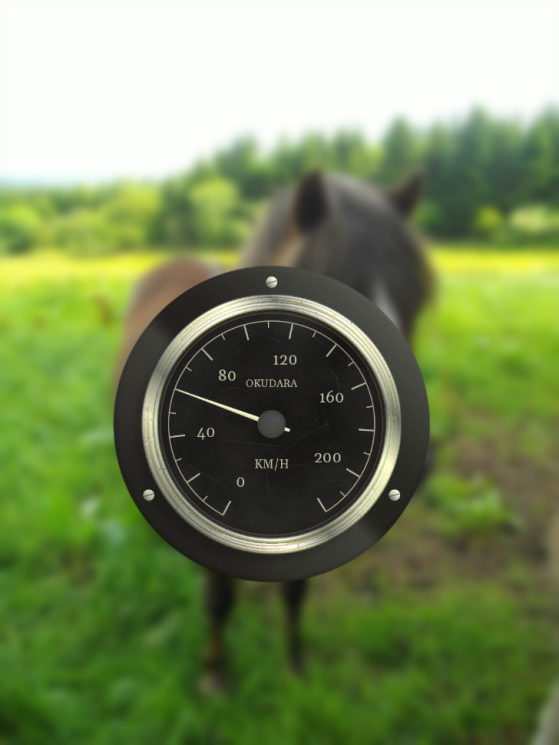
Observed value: 60; km/h
